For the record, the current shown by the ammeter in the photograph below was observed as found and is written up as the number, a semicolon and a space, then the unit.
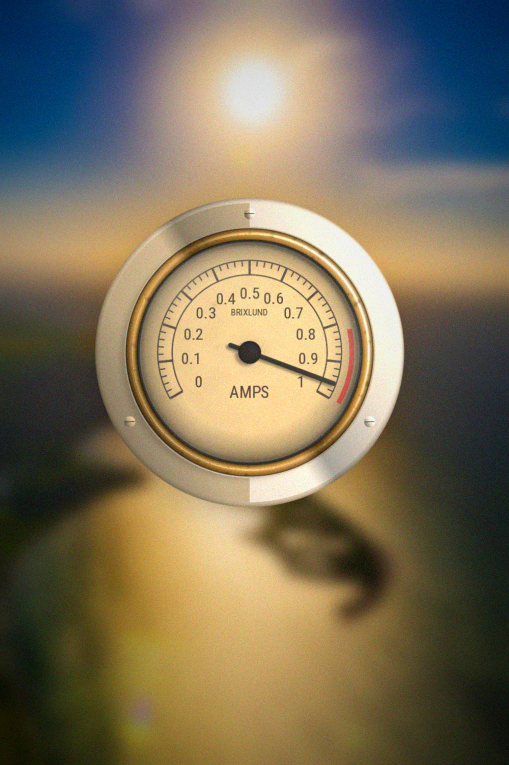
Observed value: 0.96; A
